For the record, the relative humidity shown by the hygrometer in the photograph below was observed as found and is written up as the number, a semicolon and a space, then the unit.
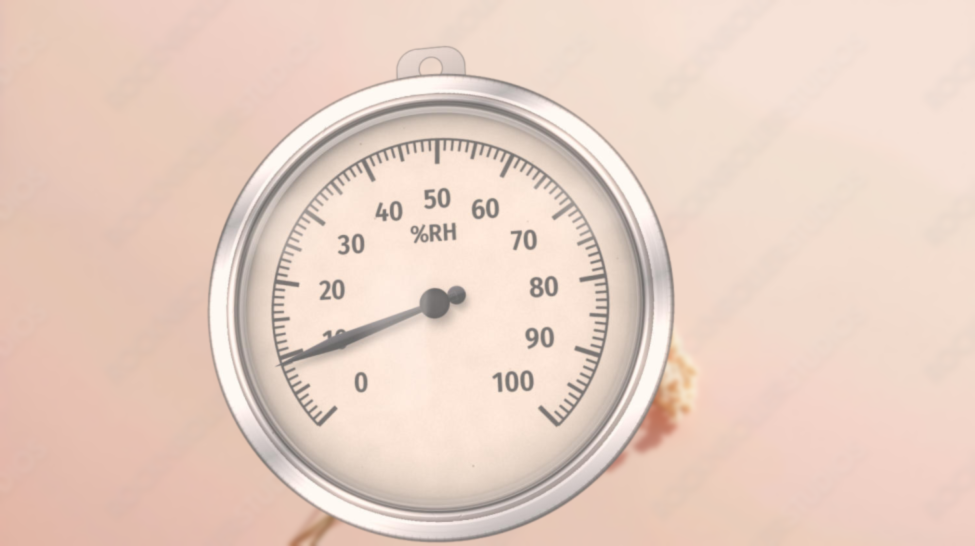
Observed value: 9; %
